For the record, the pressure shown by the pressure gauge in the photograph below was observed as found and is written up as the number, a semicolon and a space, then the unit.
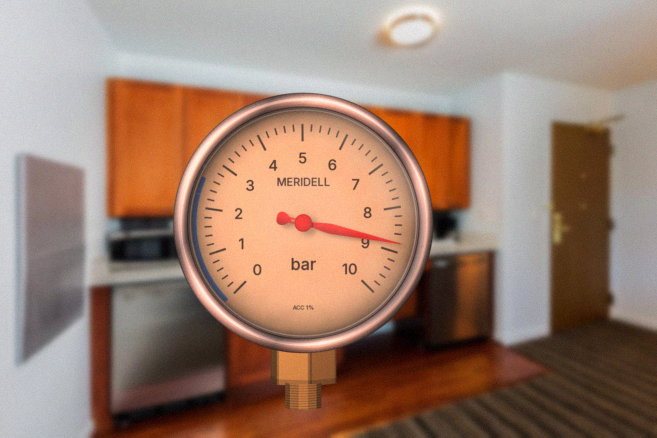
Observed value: 8.8; bar
